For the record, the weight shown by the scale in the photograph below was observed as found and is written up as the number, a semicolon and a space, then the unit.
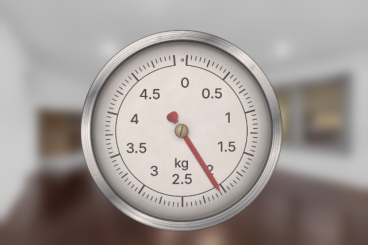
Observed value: 2.05; kg
